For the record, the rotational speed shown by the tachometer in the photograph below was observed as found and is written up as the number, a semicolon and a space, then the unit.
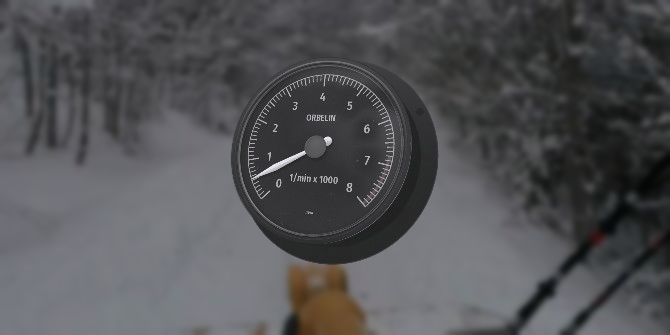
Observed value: 500; rpm
